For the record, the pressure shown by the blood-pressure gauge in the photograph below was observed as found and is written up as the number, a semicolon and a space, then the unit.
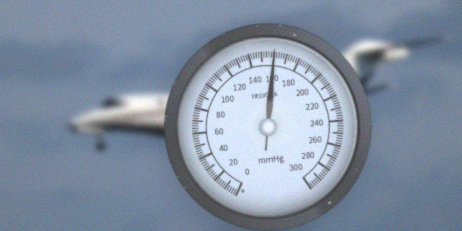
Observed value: 160; mmHg
